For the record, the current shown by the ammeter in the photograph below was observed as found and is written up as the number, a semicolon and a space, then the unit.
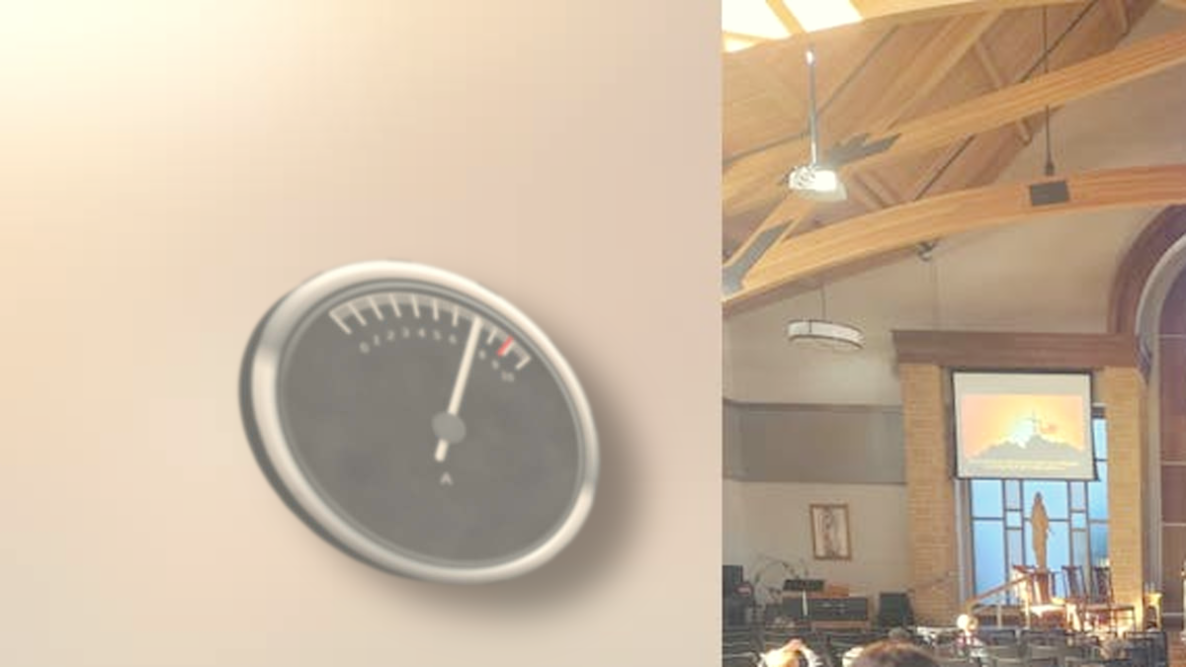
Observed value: 7; A
